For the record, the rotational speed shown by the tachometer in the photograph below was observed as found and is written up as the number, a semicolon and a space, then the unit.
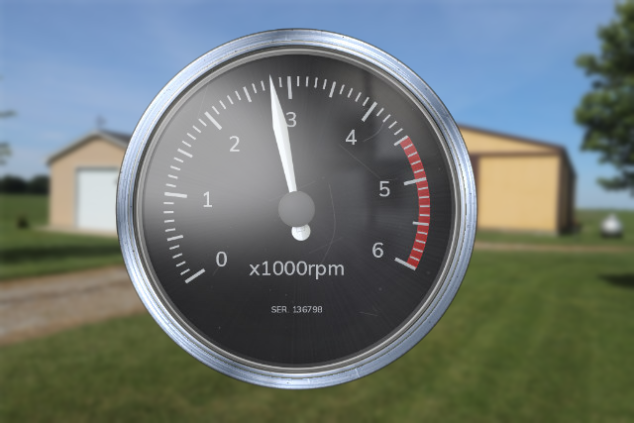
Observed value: 2800; rpm
